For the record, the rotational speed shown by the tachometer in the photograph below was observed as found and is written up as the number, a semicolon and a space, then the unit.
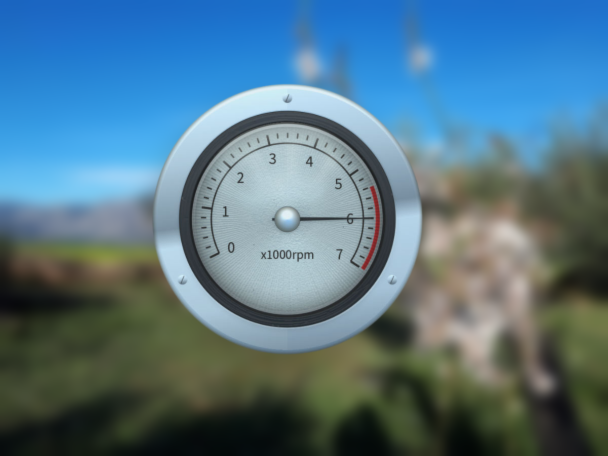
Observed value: 6000; rpm
